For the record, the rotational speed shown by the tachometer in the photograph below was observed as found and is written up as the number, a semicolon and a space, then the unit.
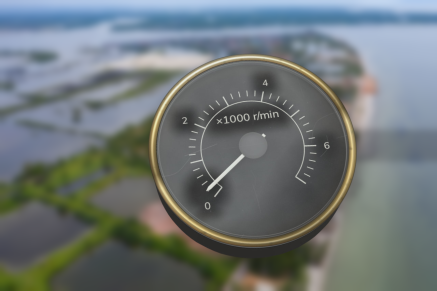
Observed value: 200; rpm
